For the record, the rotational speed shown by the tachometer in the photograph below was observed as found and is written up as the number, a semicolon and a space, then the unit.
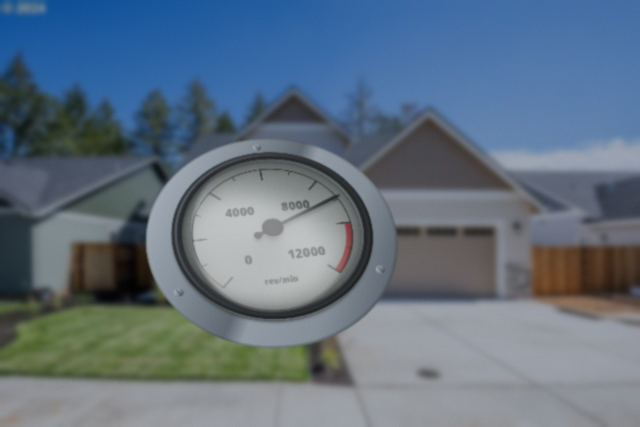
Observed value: 9000; rpm
